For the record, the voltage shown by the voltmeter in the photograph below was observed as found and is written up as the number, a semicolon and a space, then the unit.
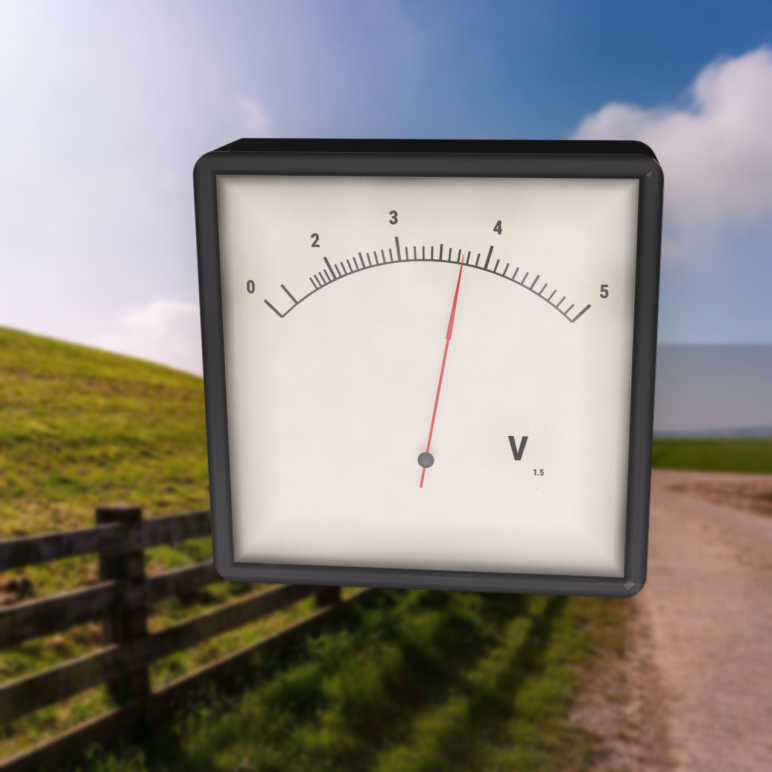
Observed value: 3.75; V
